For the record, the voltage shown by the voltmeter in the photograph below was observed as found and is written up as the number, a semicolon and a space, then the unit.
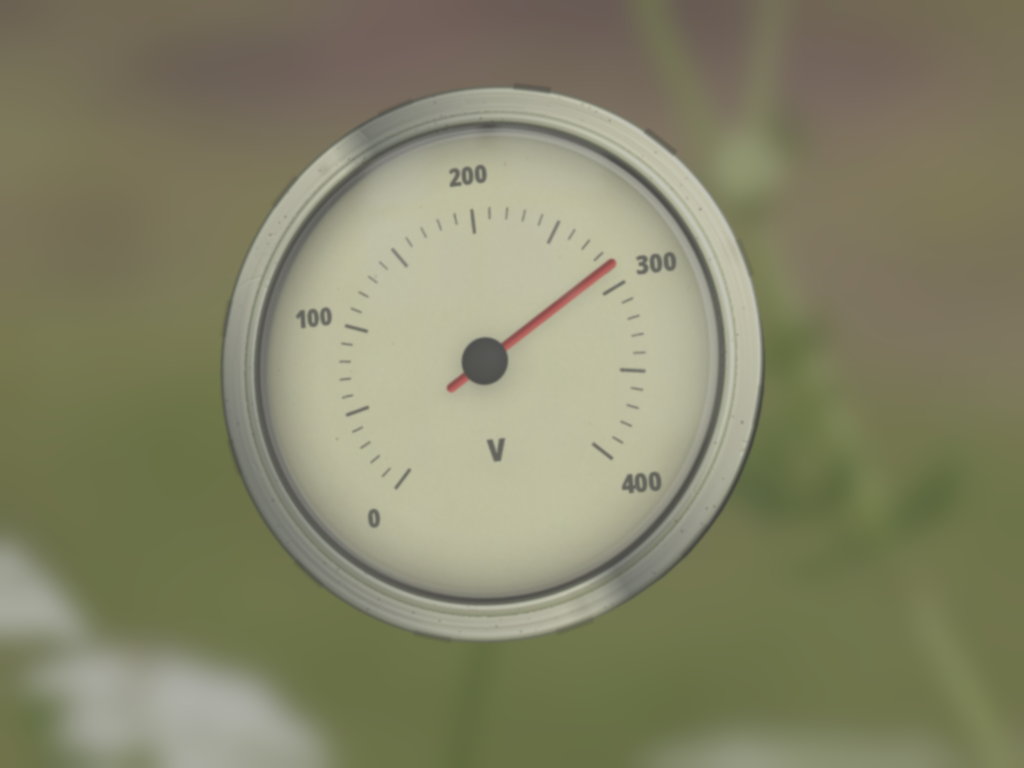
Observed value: 290; V
